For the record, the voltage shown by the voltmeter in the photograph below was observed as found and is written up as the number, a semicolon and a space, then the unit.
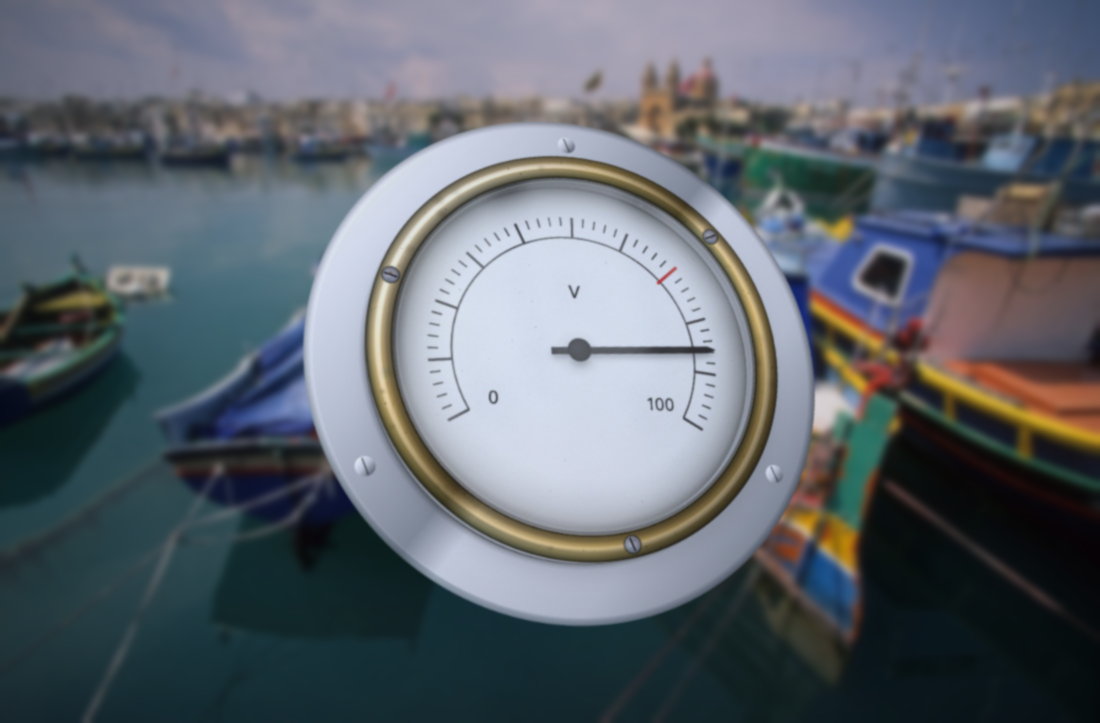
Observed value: 86; V
